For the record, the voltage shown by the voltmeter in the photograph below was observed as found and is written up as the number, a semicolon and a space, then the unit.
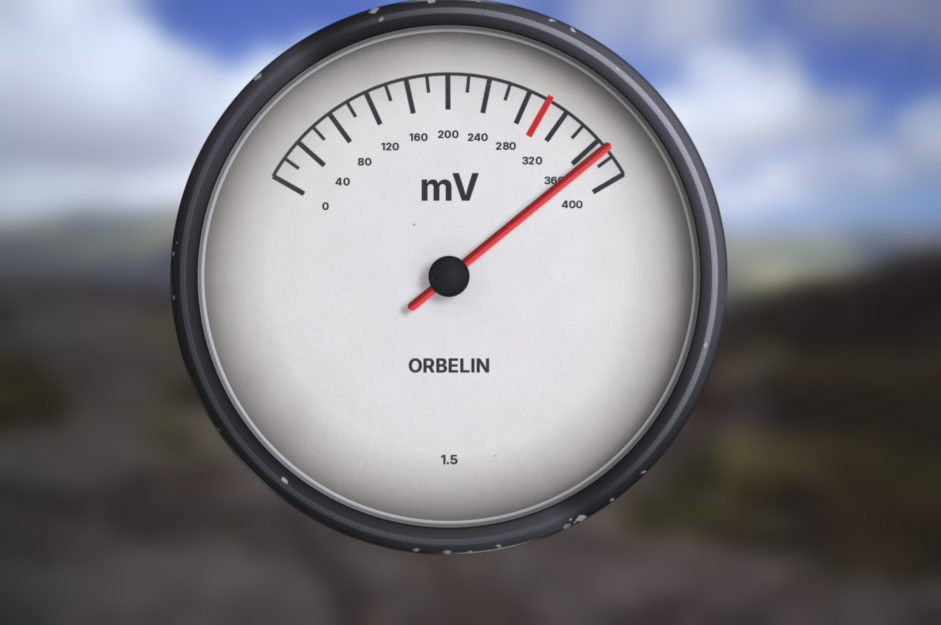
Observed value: 370; mV
